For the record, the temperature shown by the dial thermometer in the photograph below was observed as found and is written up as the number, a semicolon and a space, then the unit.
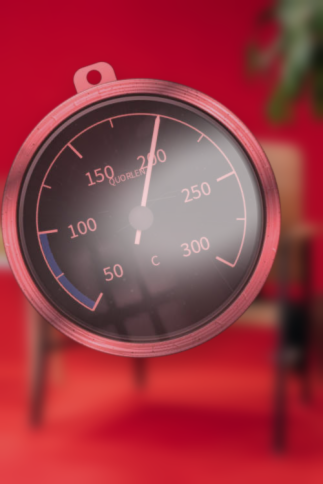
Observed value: 200; °C
